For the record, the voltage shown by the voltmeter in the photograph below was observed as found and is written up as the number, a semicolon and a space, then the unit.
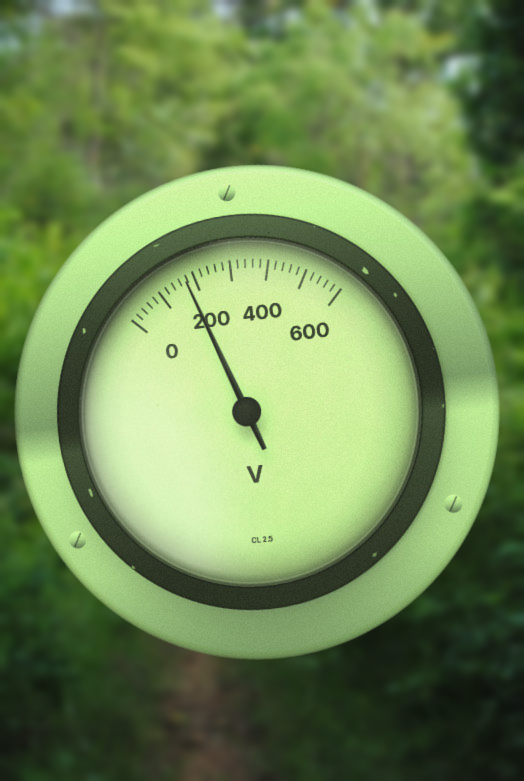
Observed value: 180; V
